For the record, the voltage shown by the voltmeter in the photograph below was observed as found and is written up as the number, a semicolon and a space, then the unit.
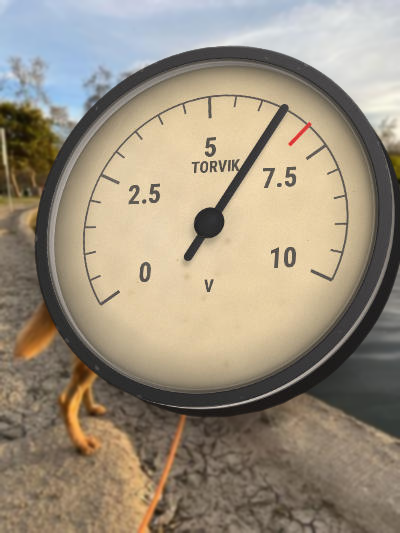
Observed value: 6.5; V
